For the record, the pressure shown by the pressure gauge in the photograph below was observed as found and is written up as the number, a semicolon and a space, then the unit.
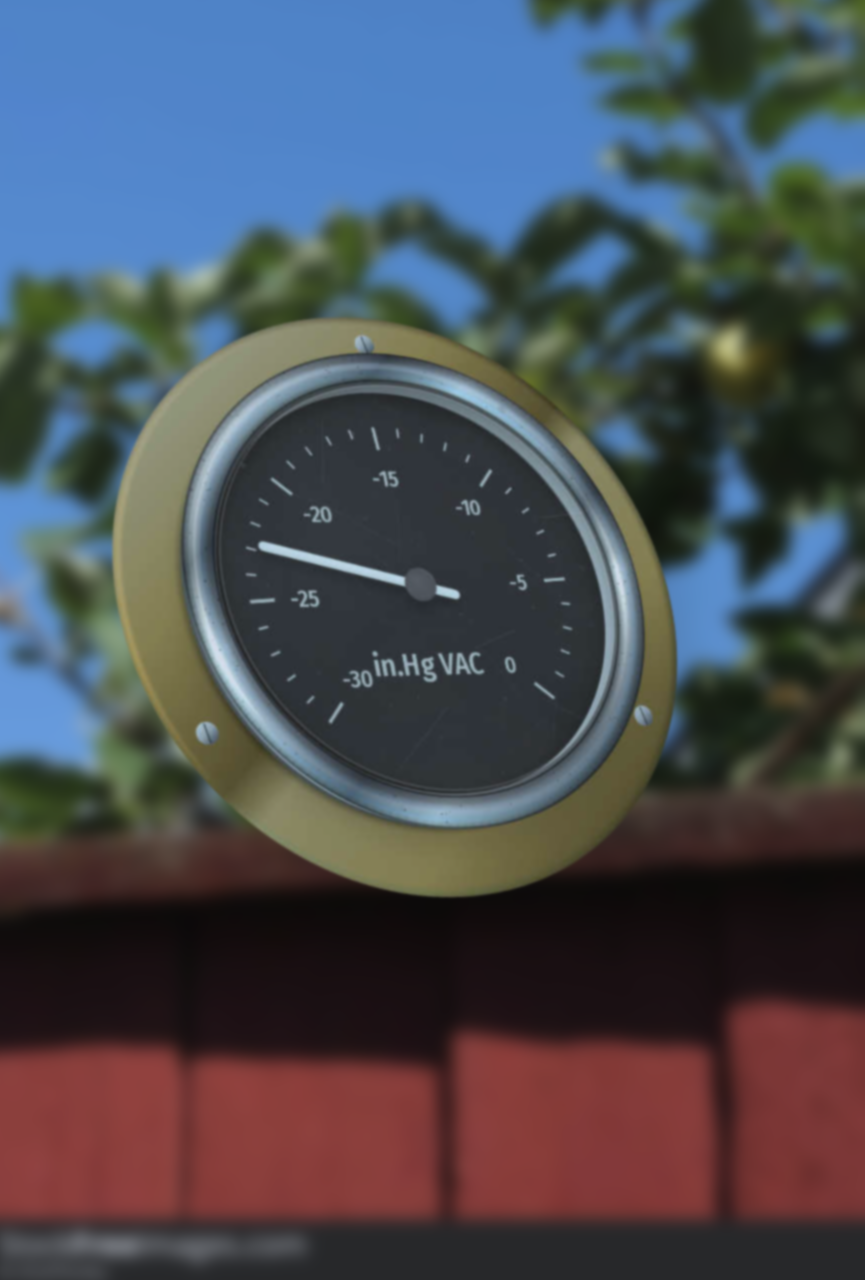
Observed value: -23; inHg
